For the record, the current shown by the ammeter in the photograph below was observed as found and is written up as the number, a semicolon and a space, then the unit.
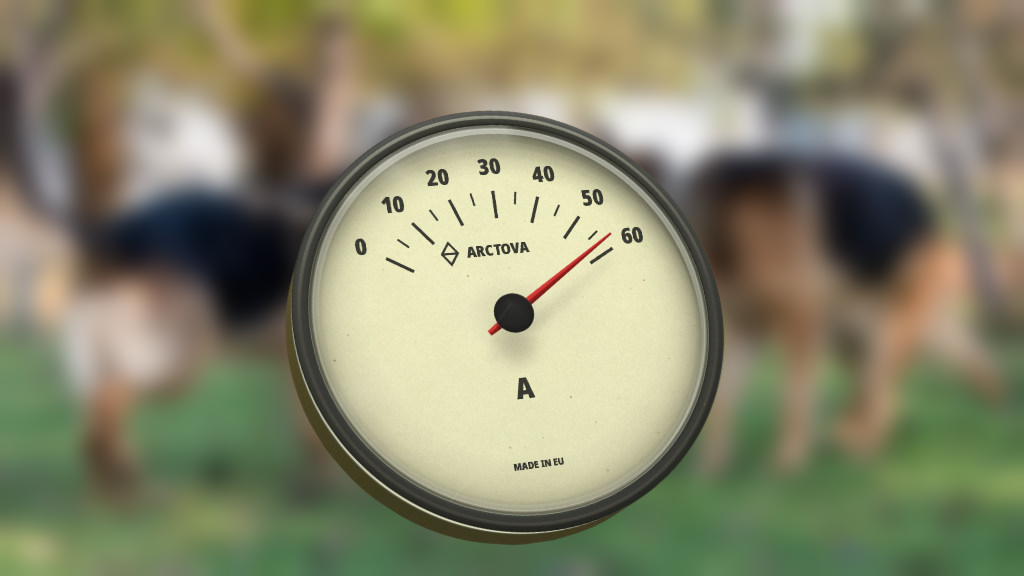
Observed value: 57.5; A
